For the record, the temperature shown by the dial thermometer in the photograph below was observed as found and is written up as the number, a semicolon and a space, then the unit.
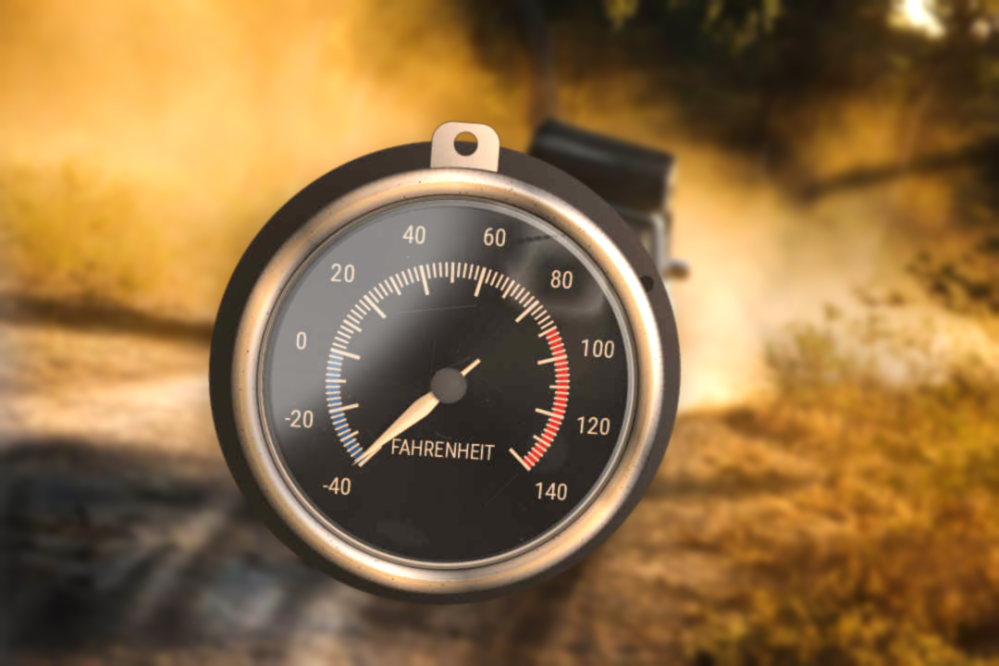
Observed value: -38; °F
